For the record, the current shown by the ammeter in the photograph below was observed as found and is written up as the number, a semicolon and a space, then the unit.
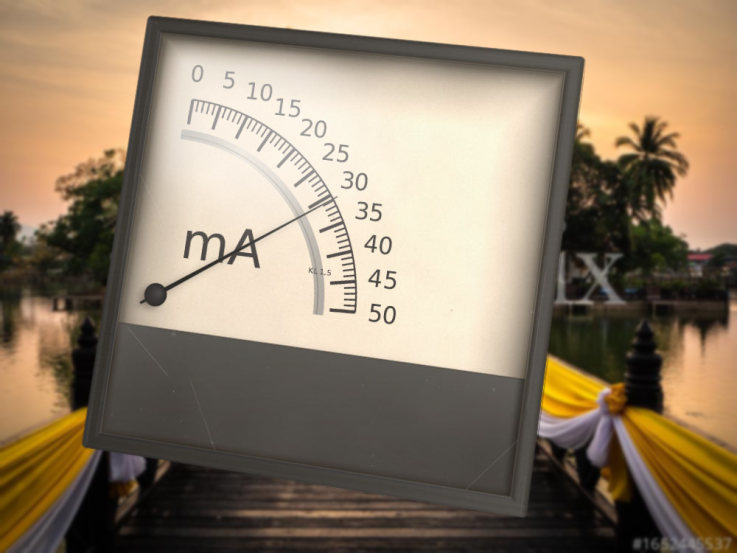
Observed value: 31; mA
